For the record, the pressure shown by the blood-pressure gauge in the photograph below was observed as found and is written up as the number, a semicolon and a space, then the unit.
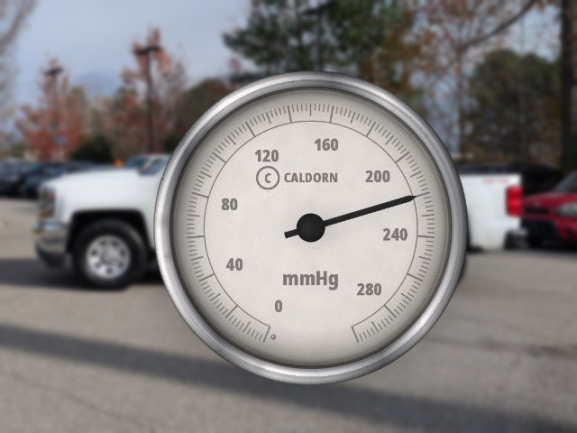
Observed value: 220; mmHg
